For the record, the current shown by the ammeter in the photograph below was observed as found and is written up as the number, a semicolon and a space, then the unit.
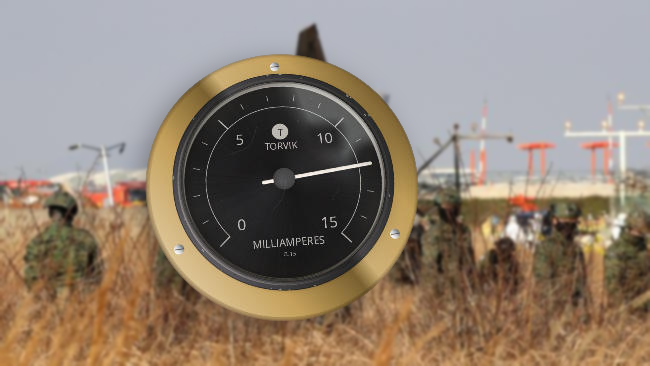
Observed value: 12; mA
